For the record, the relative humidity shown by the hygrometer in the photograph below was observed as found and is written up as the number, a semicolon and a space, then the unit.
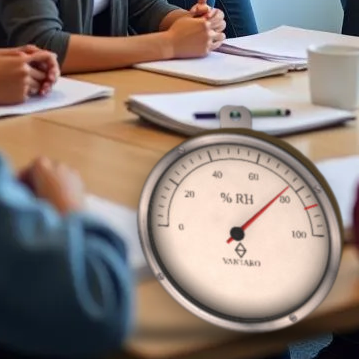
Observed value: 76; %
